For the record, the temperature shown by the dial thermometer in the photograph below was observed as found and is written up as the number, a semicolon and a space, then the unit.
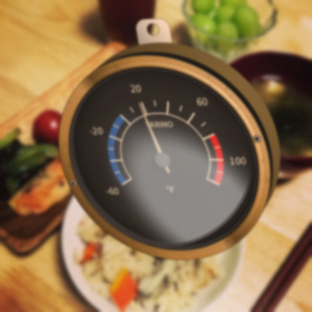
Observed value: 20; °F
